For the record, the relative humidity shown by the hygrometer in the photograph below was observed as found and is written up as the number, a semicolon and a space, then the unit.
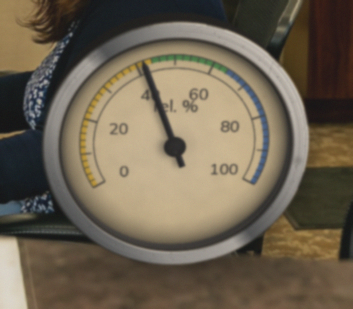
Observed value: 42; %
